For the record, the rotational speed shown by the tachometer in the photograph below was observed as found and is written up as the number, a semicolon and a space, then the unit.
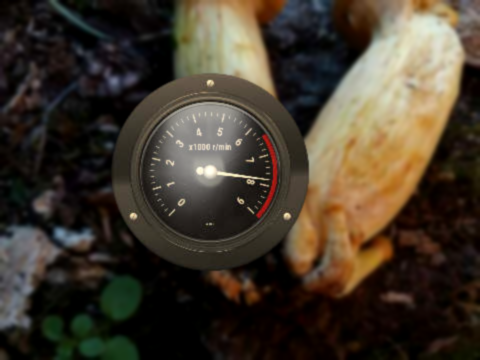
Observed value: 7800; rpm
